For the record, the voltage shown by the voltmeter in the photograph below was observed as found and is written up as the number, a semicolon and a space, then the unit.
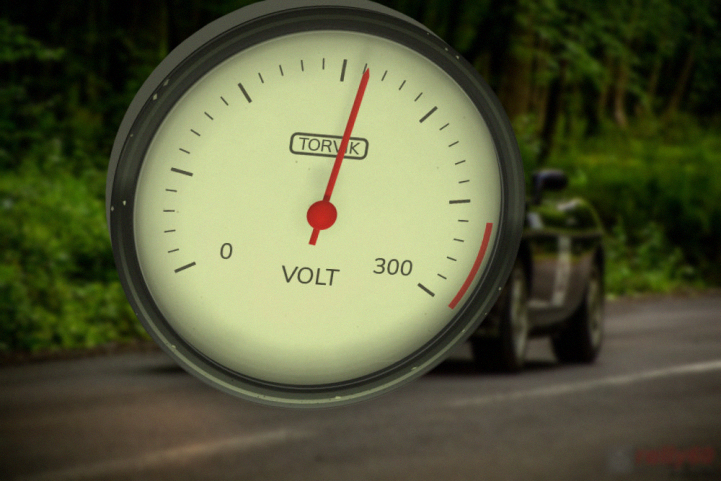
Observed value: 160; V
